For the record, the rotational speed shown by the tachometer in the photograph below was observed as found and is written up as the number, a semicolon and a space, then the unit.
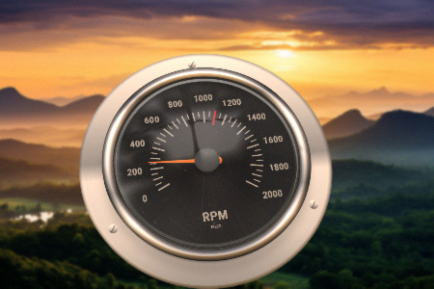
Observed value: 250; rpm
